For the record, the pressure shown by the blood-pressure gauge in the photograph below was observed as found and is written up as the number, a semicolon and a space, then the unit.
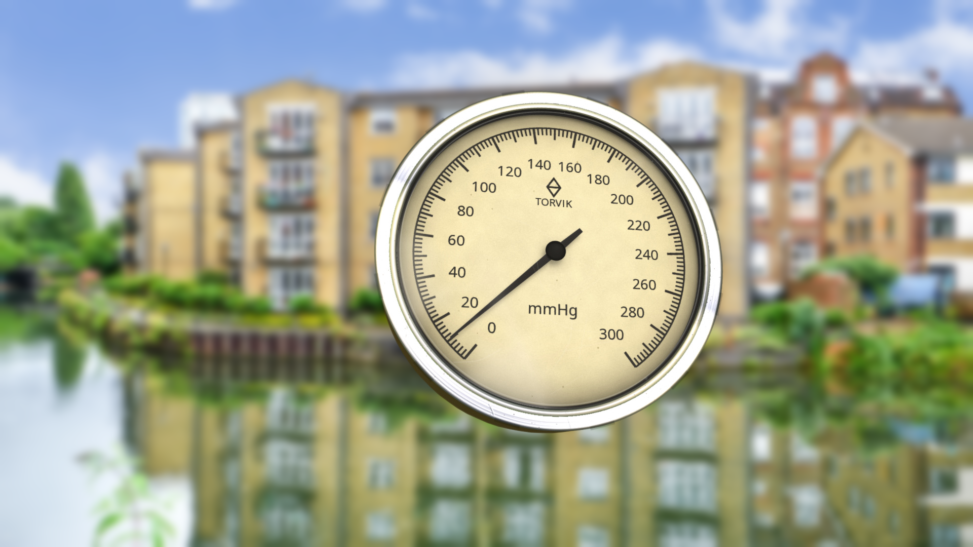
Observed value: 10; mmHg
